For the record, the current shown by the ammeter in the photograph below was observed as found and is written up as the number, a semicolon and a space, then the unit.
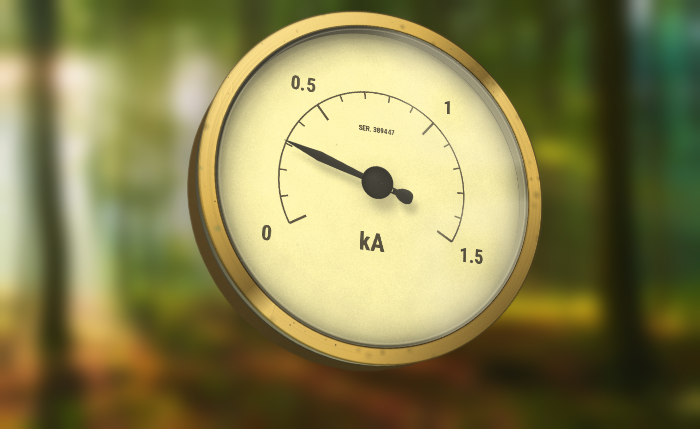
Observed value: 0.3; kA
